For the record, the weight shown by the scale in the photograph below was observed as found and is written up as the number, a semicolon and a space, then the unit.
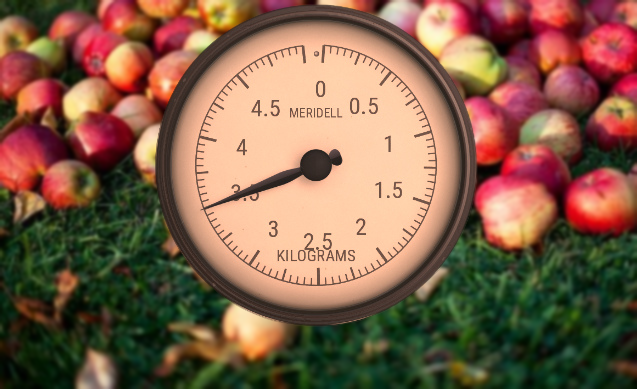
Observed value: 3.5; kg
